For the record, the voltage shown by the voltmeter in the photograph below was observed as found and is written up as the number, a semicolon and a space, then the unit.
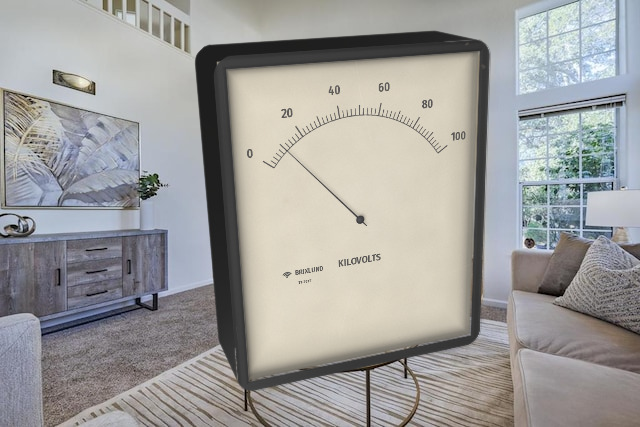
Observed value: 10; kV
